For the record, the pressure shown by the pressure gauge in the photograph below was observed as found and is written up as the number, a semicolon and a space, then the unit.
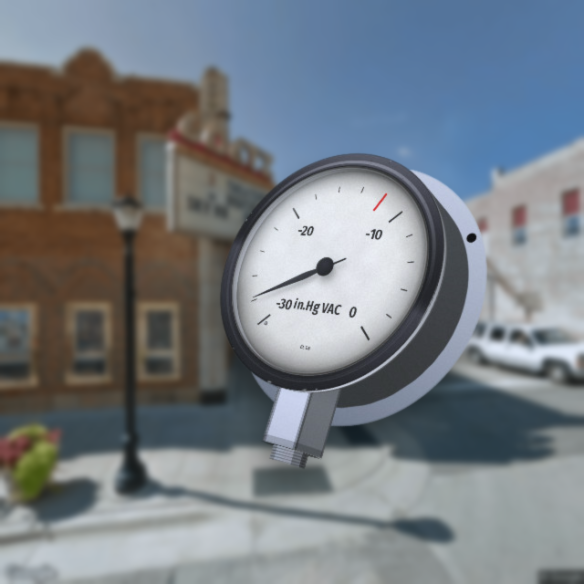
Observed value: -28; inHg
